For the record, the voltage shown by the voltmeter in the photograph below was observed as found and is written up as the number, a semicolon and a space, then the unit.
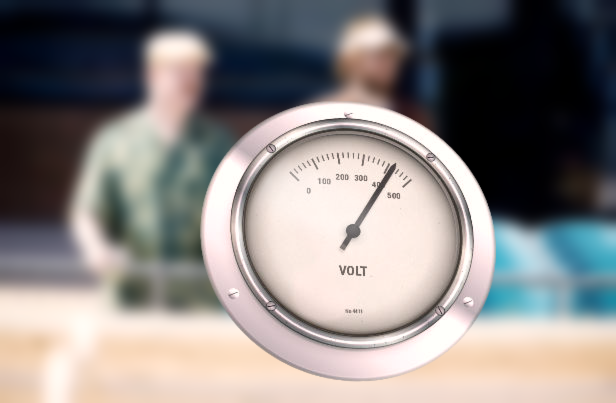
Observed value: 420; V
